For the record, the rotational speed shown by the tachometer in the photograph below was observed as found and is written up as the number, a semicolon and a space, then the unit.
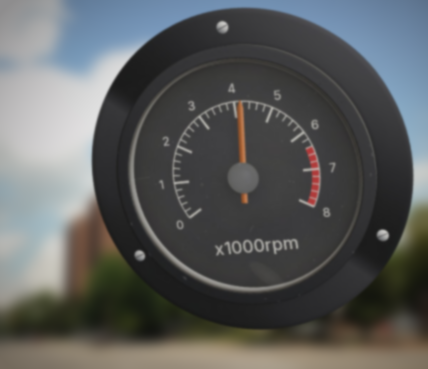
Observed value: 4200; rpm
